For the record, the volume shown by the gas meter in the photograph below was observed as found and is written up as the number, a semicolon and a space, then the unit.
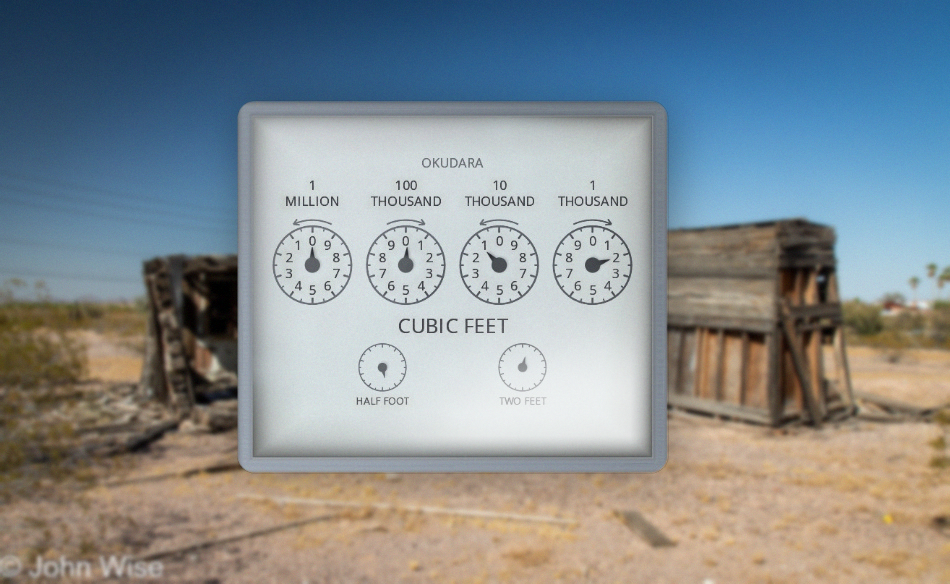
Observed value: 1200; ft³
